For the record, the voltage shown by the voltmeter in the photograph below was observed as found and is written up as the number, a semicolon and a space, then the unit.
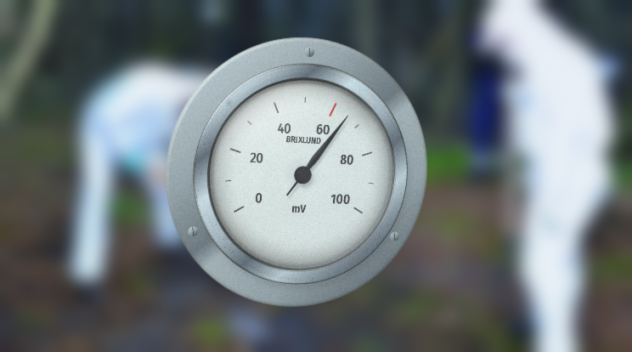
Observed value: 65; mV
